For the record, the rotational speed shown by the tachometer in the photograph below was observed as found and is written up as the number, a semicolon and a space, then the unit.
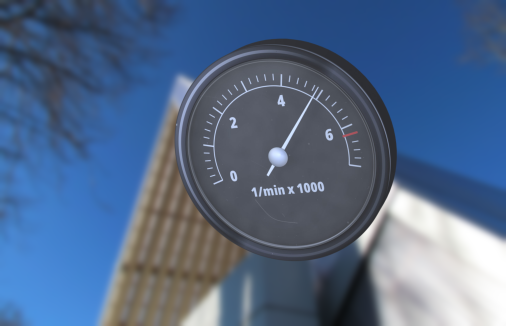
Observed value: 4900; rpm
